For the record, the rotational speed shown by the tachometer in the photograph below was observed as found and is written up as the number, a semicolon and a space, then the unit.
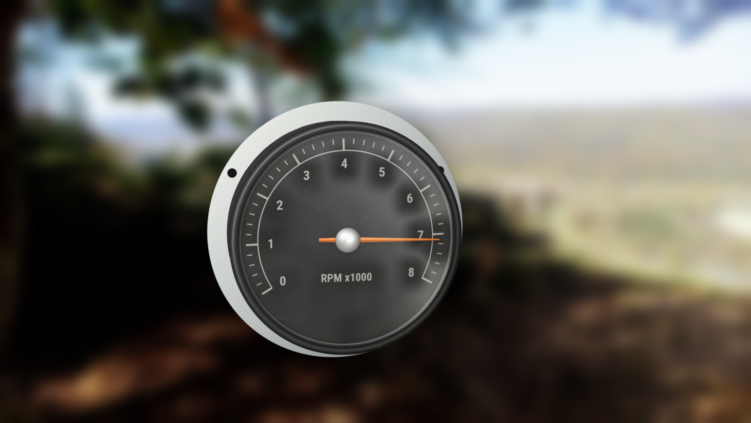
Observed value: 7100; rpm
